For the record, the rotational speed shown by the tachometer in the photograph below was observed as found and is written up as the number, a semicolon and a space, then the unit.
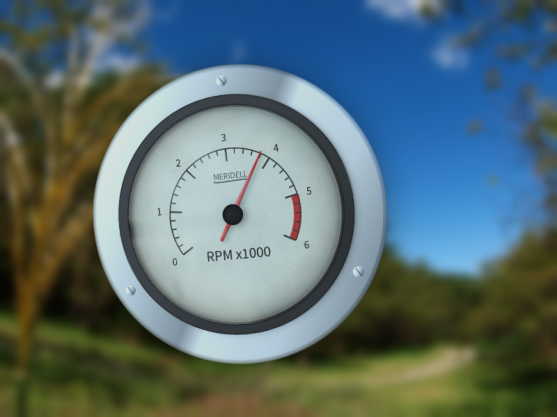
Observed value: 3800; rpm
